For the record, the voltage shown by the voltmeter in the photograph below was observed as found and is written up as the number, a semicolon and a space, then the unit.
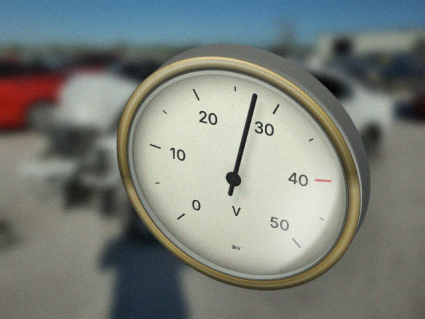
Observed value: 27.5; V
